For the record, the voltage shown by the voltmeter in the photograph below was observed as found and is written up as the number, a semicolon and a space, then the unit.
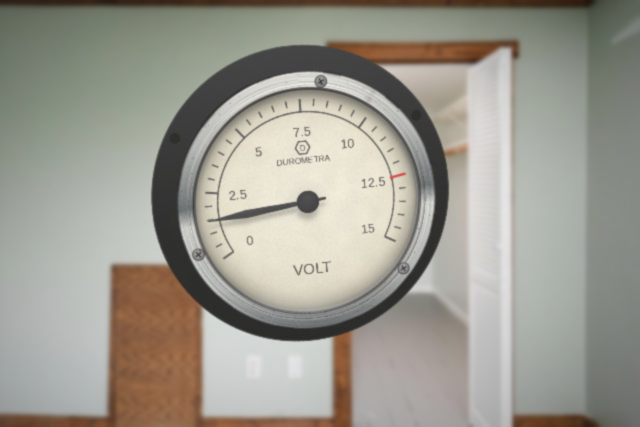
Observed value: 1.5; V
